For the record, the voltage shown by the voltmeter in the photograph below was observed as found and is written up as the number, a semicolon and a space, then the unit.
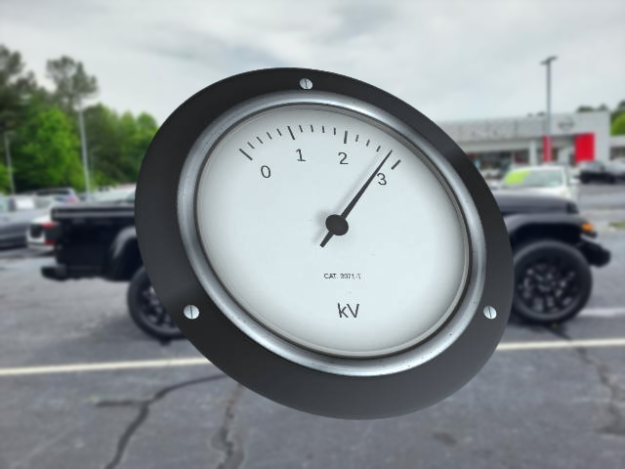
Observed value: 2.8; kV
